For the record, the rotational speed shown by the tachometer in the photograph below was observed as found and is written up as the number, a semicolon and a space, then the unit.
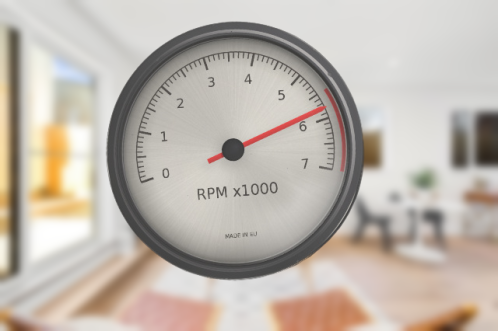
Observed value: 5800; rpm
